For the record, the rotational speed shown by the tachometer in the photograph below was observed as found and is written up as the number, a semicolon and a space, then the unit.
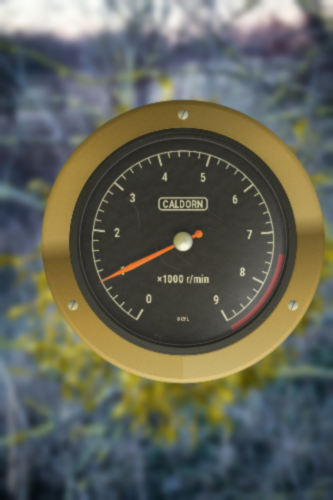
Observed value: 1000; rpm
